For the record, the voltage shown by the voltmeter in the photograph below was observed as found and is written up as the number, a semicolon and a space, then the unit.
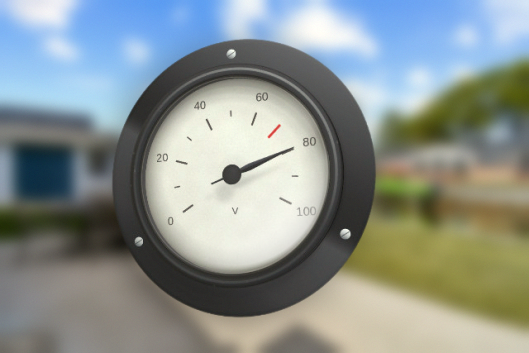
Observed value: 80; V
